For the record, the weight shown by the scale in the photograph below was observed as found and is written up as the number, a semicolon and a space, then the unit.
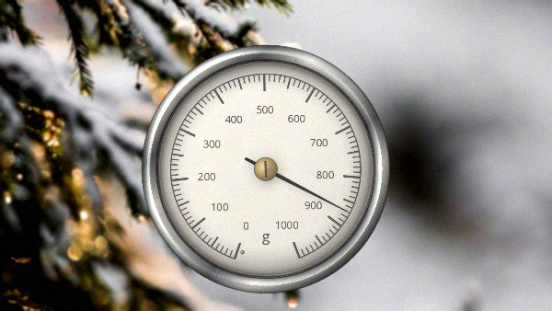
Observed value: 870; g
